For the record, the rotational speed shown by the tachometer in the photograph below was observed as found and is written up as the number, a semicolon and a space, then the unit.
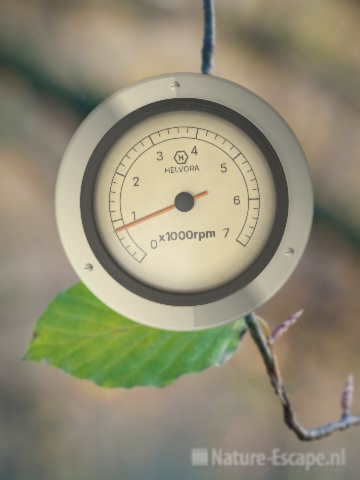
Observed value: 800; rpm
